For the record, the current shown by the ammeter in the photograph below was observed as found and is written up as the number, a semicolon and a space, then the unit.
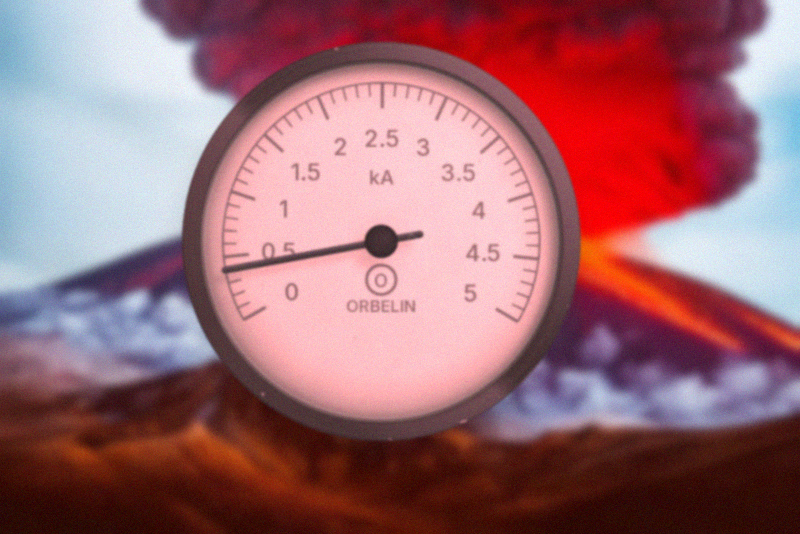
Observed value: 0.4; kA
